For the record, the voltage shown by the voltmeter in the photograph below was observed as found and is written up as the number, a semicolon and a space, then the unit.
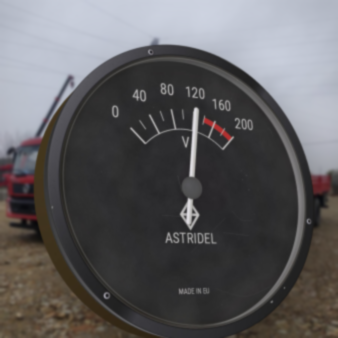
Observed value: 120; V
